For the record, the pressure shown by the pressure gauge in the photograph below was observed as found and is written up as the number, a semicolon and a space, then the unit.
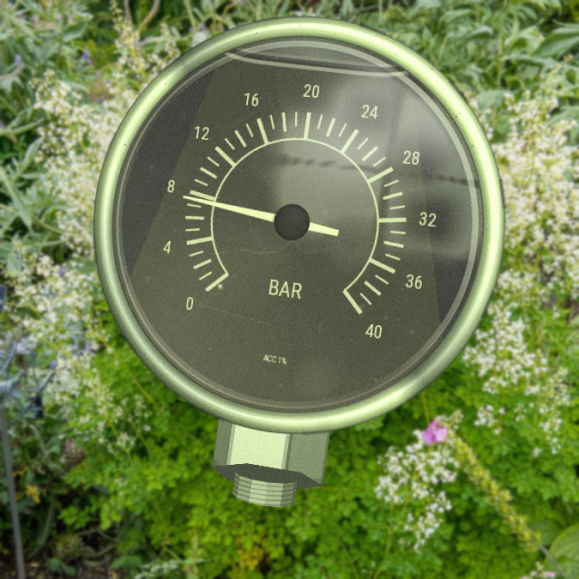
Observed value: 7.5; bar
